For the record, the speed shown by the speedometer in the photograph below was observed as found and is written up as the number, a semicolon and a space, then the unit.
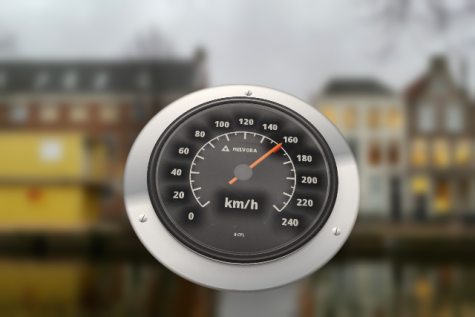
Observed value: 160; km/h
